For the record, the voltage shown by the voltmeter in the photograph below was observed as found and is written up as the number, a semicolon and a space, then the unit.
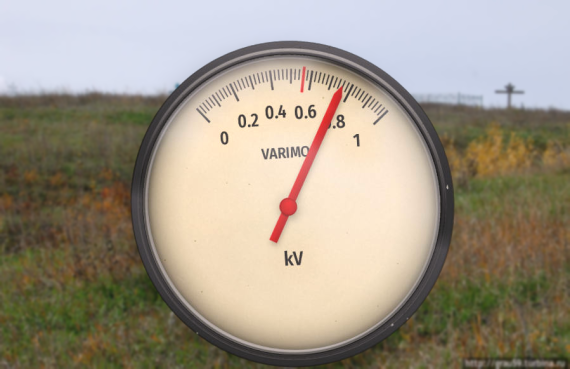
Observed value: 0.76; kV
